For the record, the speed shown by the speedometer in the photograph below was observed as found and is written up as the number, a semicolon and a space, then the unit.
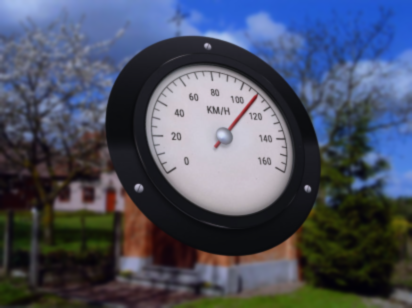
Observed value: 110; km/h
